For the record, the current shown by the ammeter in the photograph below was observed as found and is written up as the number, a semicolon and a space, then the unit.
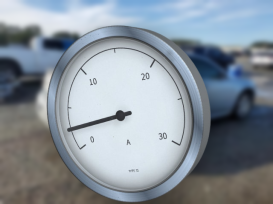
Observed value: 2.5; A
